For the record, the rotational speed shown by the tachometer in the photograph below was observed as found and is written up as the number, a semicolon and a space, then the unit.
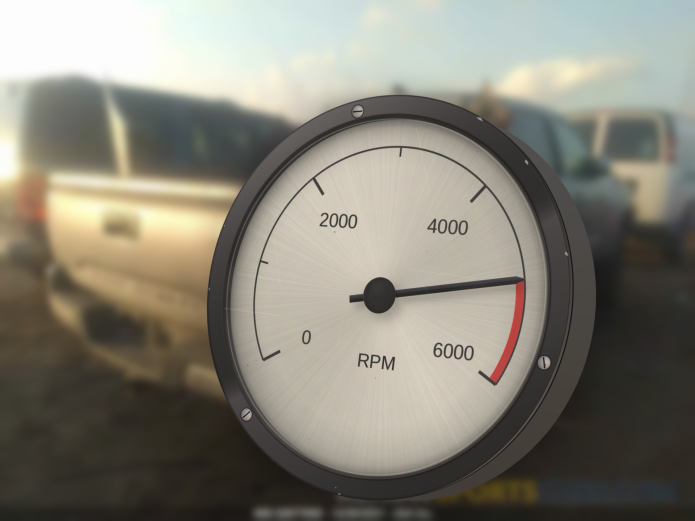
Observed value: 5000; rpm
